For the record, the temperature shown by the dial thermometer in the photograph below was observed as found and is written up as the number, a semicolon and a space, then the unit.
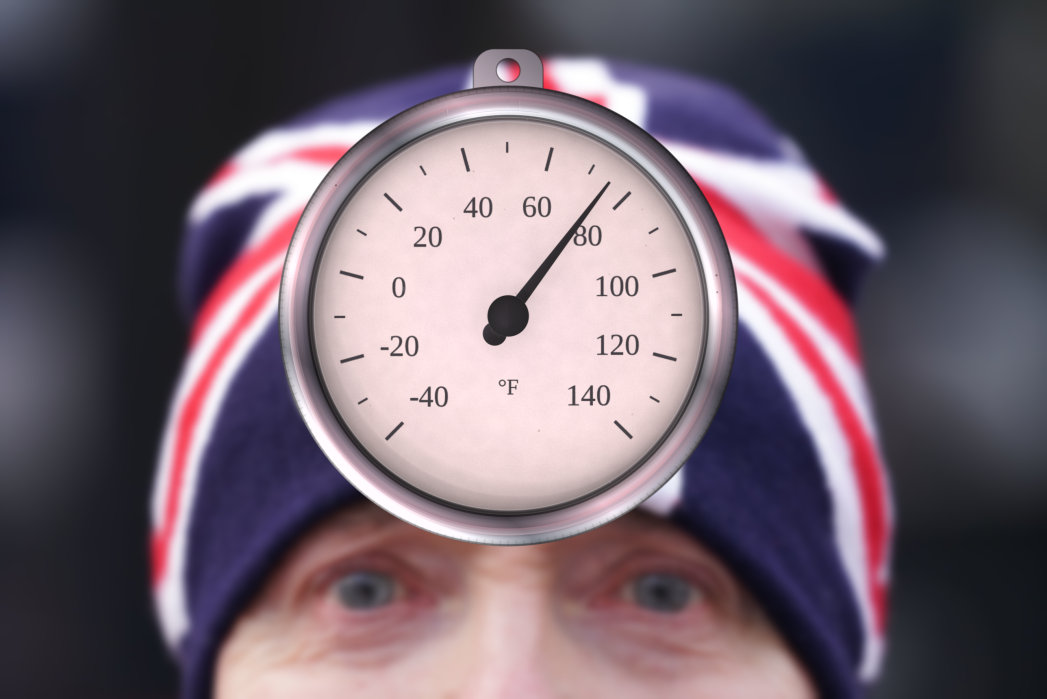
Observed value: 75; °F
